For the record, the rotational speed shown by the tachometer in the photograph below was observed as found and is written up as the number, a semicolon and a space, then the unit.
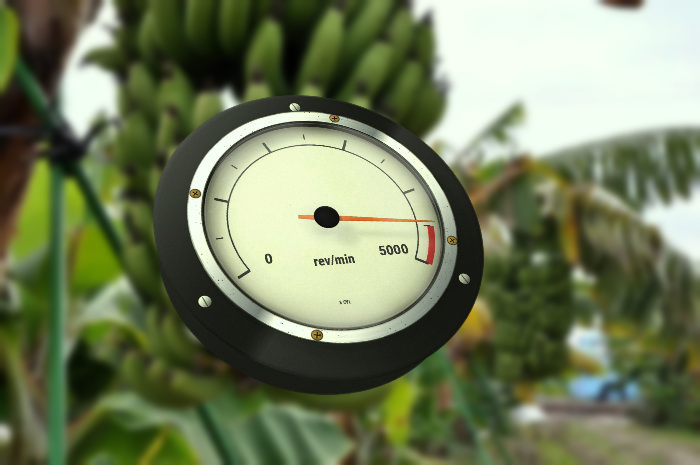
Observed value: 4500; rpm
